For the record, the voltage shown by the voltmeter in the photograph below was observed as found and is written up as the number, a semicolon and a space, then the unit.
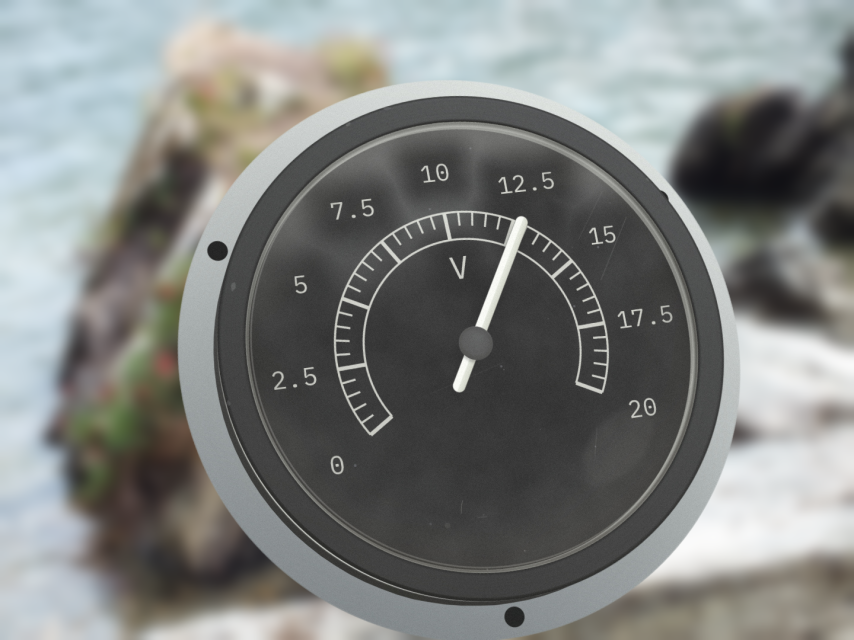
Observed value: 12.75; V
